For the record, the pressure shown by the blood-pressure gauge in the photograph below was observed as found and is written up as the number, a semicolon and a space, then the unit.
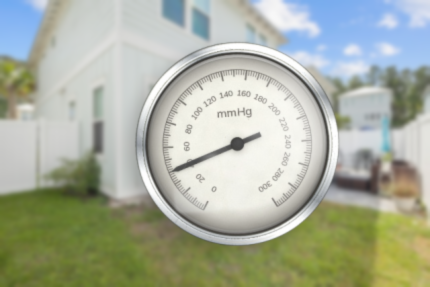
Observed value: 40; mmHg
